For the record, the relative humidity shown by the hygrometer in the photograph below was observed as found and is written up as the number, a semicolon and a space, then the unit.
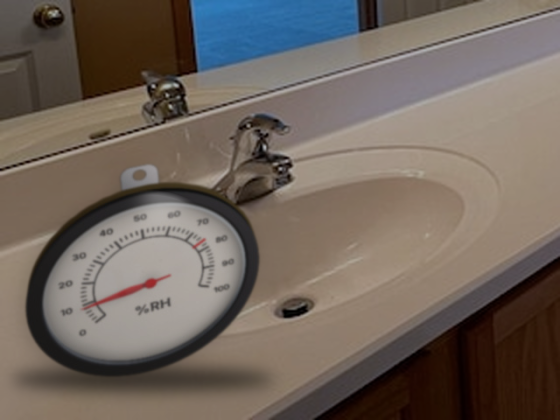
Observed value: 10; %
